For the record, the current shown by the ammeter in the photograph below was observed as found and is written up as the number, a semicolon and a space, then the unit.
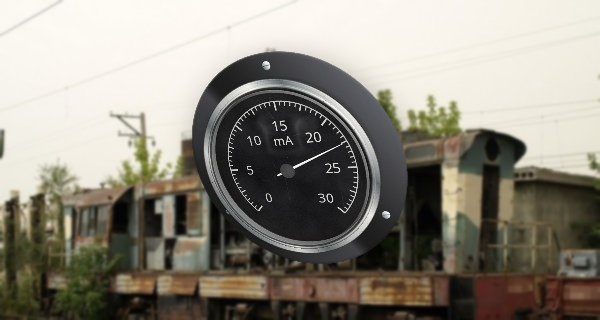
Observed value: 22.5; mA
